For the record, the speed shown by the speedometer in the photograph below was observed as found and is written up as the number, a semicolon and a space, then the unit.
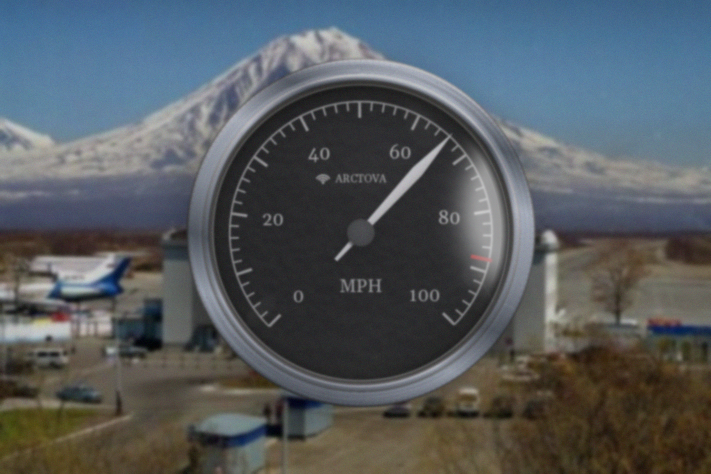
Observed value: 66; mph
